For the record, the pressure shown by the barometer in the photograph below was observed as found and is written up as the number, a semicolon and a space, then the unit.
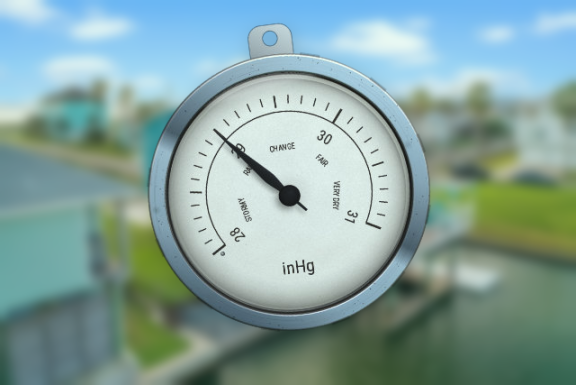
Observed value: 29; inHg
